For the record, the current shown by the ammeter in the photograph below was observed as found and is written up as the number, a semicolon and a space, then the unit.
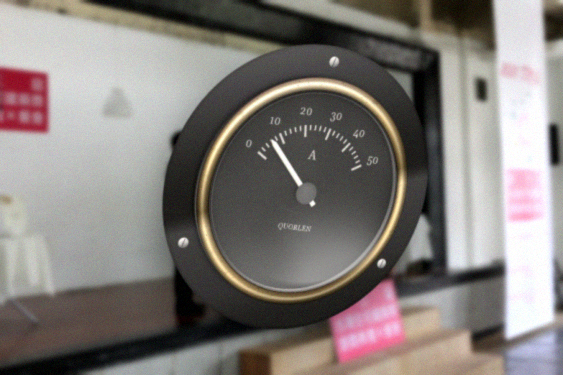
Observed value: 6; A
